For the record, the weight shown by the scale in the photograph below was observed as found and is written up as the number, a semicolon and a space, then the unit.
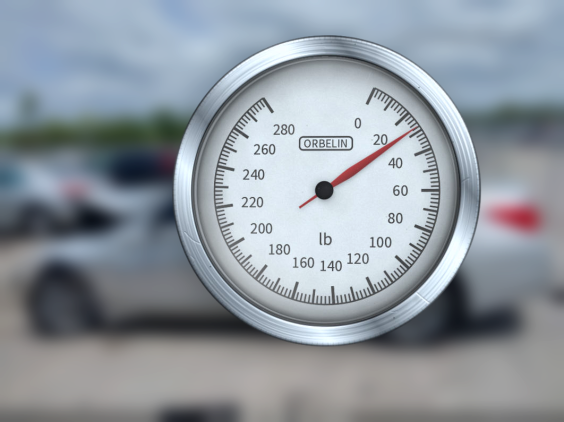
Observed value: 28; lb
